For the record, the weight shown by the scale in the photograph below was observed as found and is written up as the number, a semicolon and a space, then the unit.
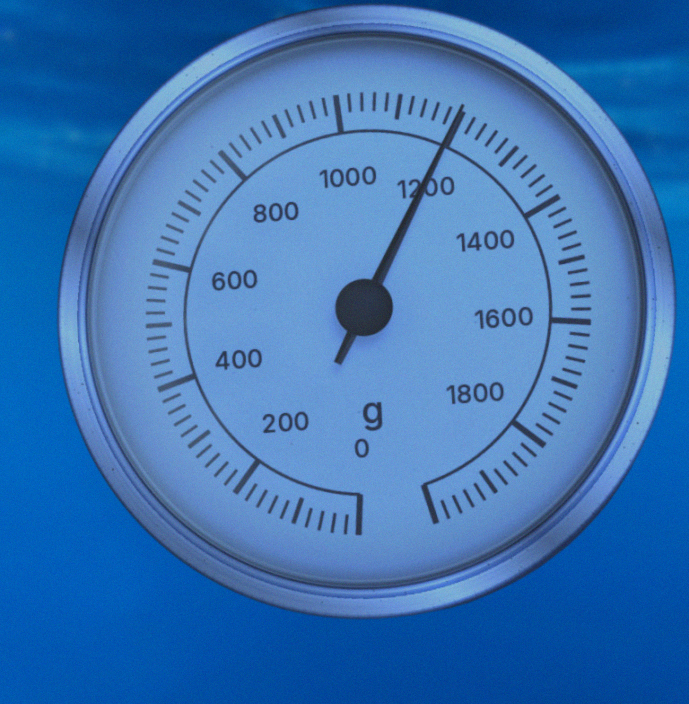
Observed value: 1200; g
